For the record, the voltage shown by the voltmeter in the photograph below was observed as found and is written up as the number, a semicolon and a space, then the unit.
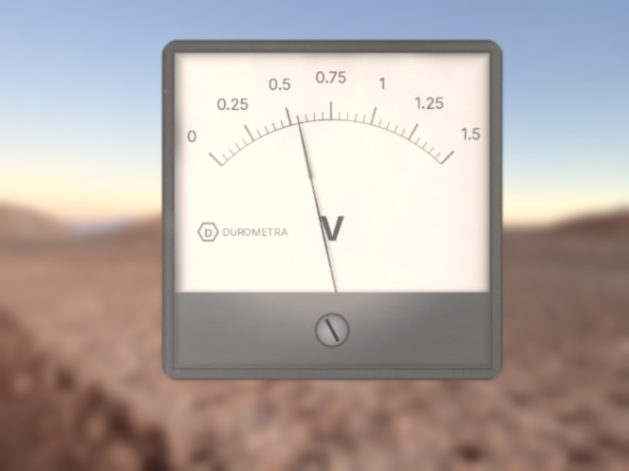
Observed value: 0.55; V
